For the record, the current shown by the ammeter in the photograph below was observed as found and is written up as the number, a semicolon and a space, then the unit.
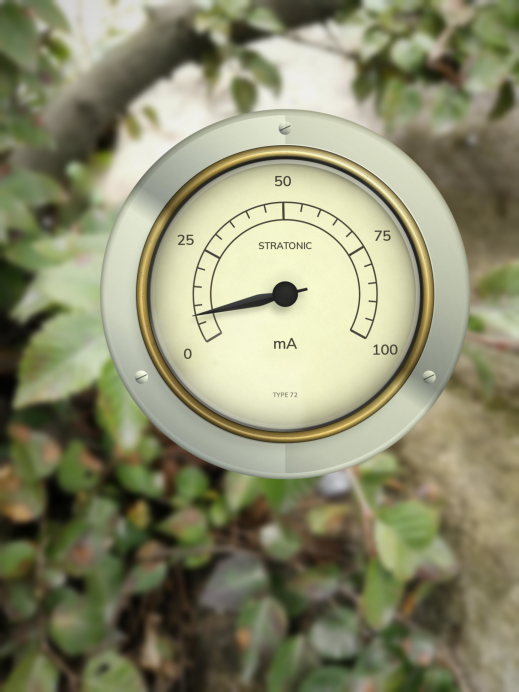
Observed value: 7.5; mA
